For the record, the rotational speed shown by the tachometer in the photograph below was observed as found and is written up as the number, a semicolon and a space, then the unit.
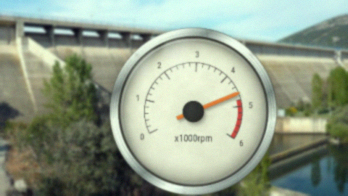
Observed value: 4600; rpm
